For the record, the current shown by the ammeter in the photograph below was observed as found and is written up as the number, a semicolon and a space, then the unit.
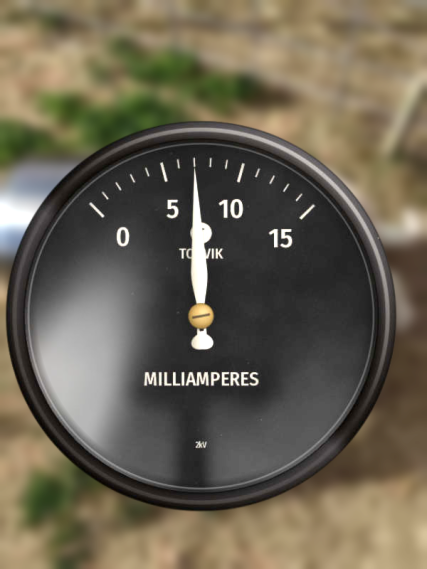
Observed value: 7; mA
